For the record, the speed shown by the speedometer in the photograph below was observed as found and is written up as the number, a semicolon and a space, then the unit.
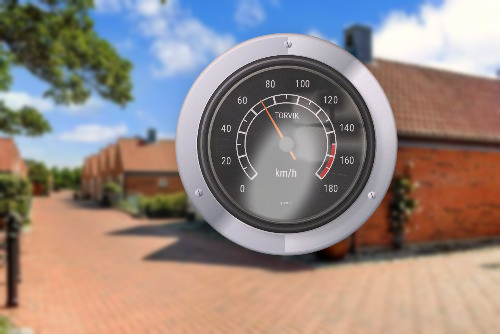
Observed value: 70; km/h
